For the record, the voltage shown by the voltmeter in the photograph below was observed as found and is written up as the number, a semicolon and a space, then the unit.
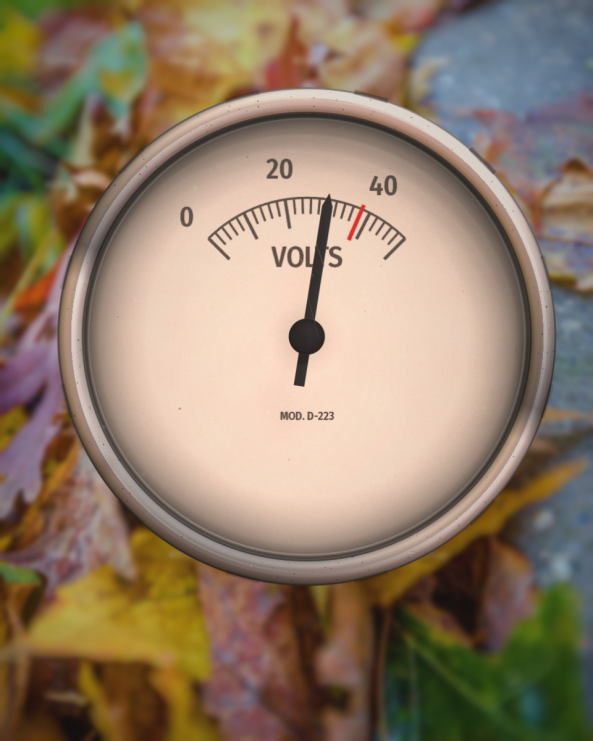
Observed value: 30; V
